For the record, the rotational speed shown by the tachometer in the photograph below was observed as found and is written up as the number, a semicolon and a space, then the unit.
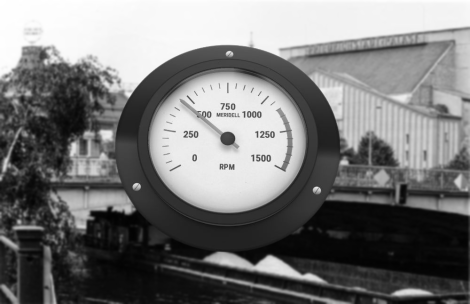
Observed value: 450; rpm
